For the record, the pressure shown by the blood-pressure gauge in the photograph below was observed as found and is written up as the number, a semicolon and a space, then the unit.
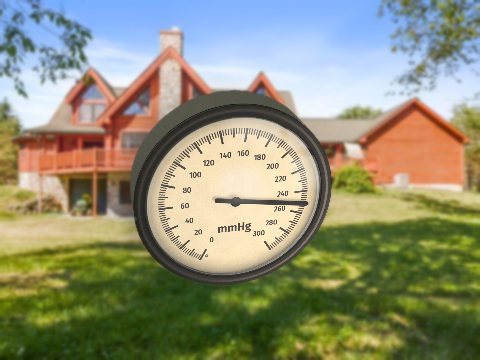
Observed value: 250; mmHg
